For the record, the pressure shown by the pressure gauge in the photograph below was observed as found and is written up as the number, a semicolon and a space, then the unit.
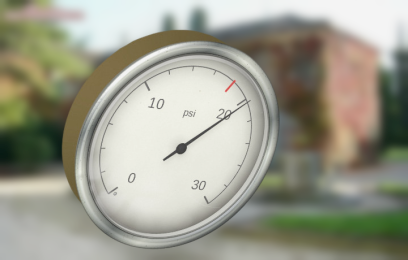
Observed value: 20; psi
